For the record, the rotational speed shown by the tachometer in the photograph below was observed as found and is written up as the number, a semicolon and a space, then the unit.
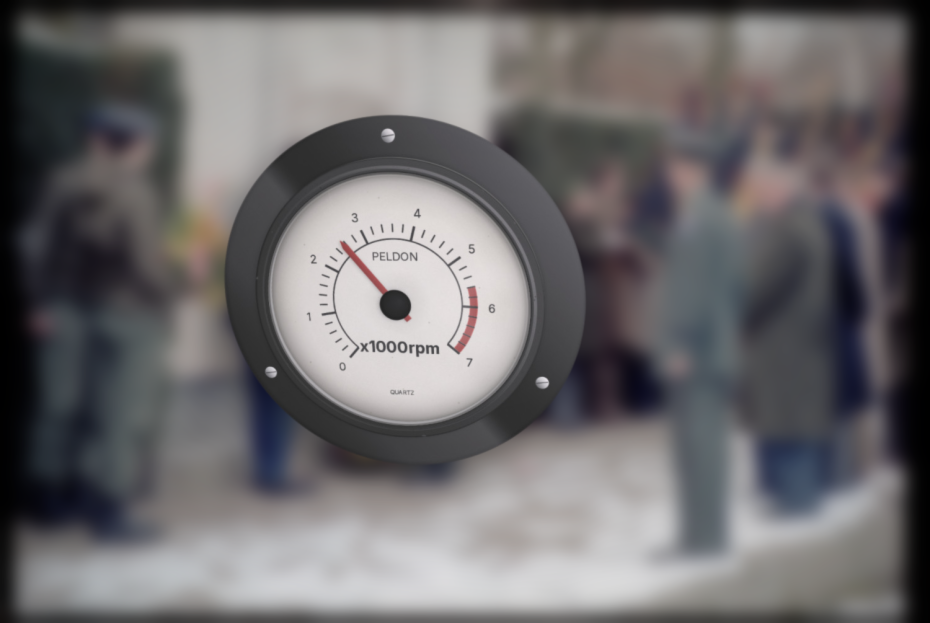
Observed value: 2600; rpm
